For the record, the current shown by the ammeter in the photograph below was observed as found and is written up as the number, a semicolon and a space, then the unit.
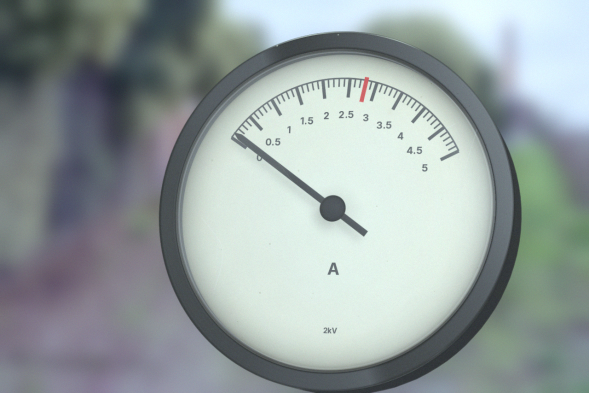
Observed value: 0.1; A
